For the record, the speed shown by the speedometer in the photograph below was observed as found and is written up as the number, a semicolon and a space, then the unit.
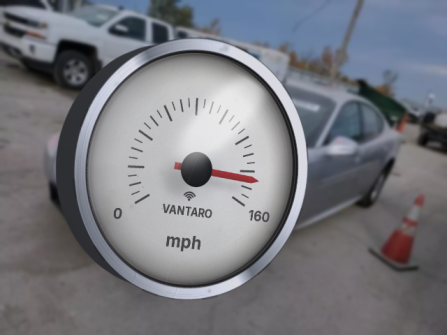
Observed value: 145; mph
